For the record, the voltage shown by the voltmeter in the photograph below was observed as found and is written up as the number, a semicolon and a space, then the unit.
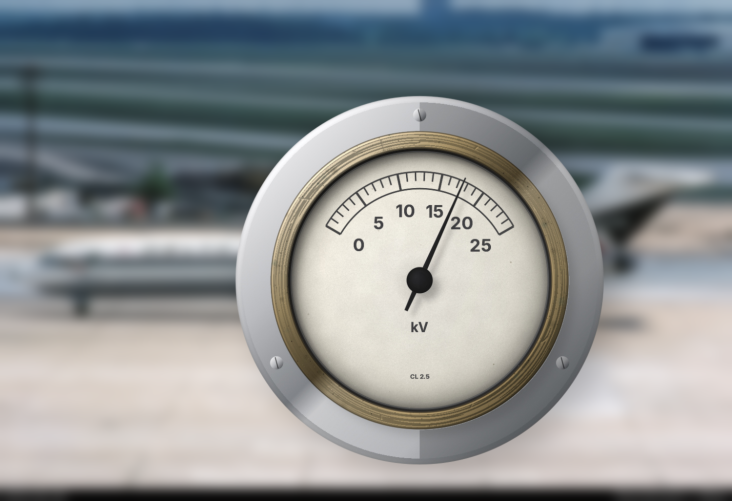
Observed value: 17.5; kV
